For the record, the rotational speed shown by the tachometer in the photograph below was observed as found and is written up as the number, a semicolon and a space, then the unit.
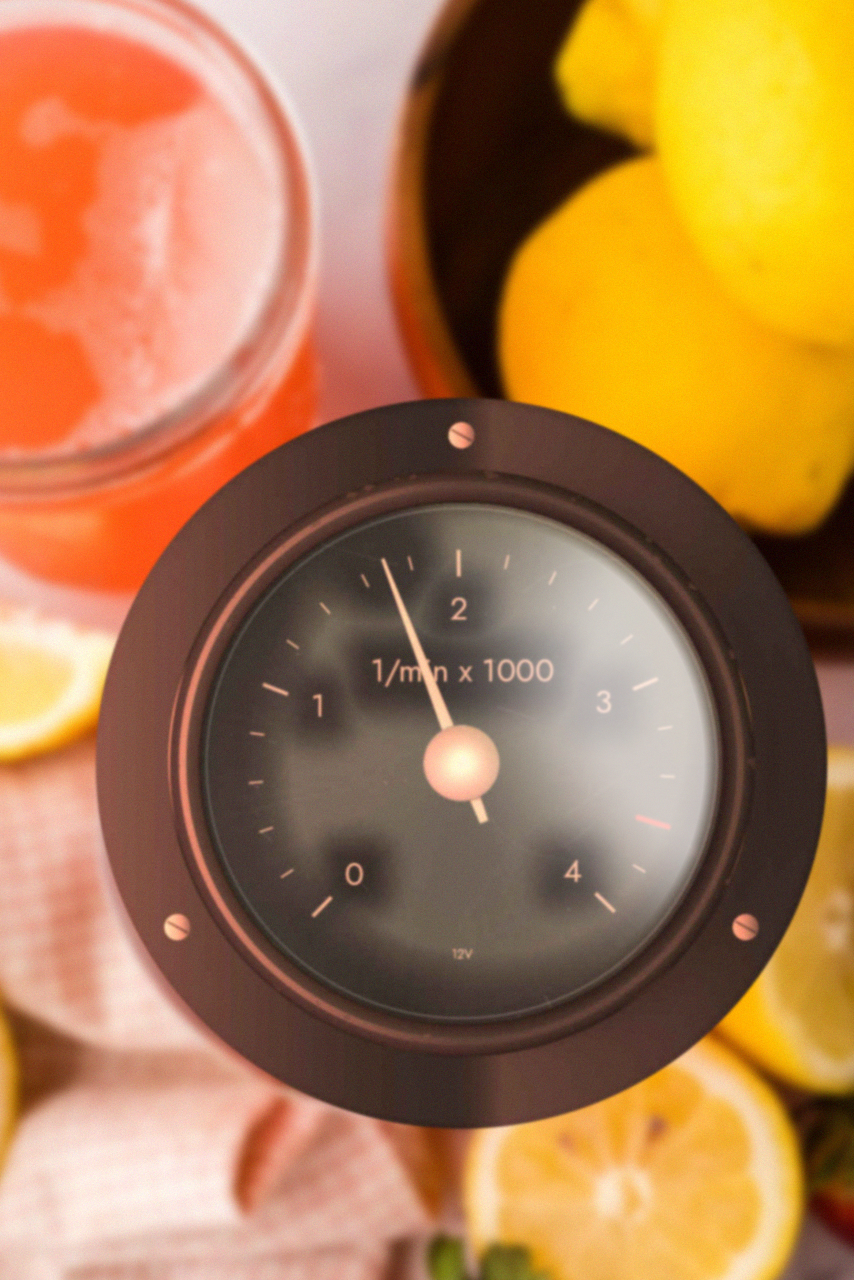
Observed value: 1700; rpm
